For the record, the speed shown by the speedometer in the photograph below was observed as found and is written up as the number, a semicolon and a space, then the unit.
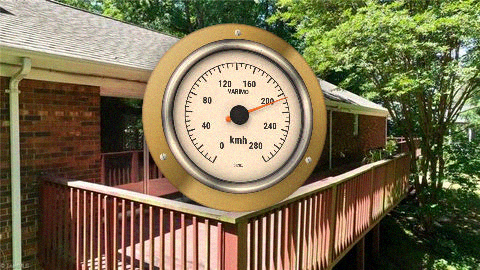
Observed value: 205; km/h
